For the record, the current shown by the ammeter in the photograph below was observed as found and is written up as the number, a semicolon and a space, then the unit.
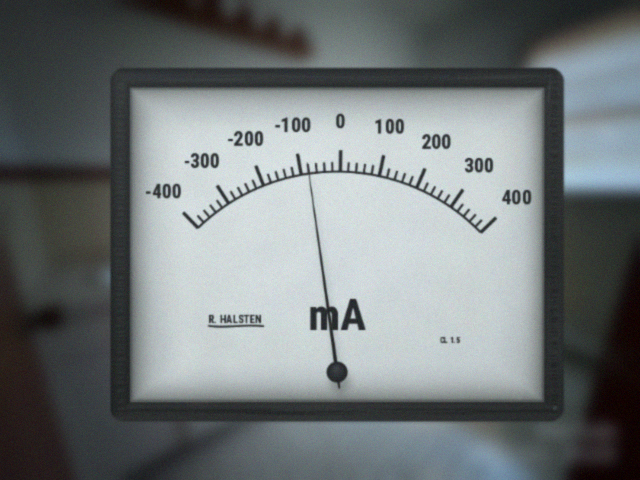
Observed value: -80; mA
